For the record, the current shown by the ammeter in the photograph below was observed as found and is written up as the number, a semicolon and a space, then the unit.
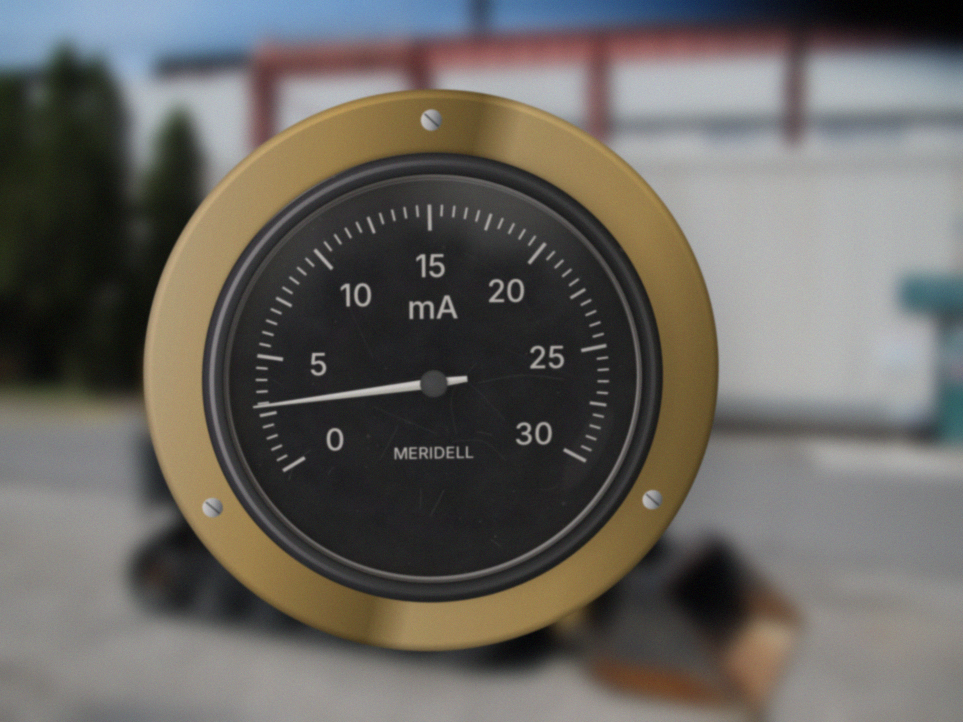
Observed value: 3; mA
